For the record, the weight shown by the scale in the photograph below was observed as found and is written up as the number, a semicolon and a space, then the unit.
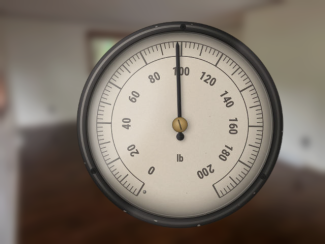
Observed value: 98; lb
